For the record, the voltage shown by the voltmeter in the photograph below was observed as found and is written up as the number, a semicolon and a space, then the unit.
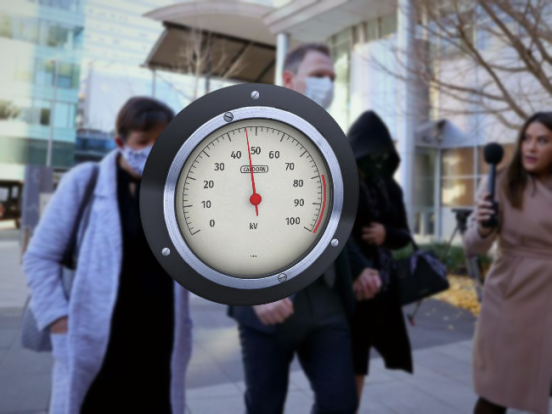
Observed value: 46; kV
